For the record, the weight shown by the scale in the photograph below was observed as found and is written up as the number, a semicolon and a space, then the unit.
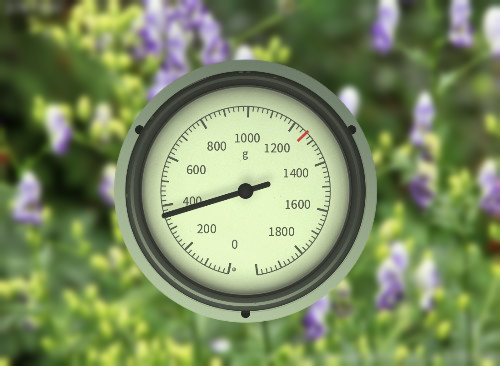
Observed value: 360; g
